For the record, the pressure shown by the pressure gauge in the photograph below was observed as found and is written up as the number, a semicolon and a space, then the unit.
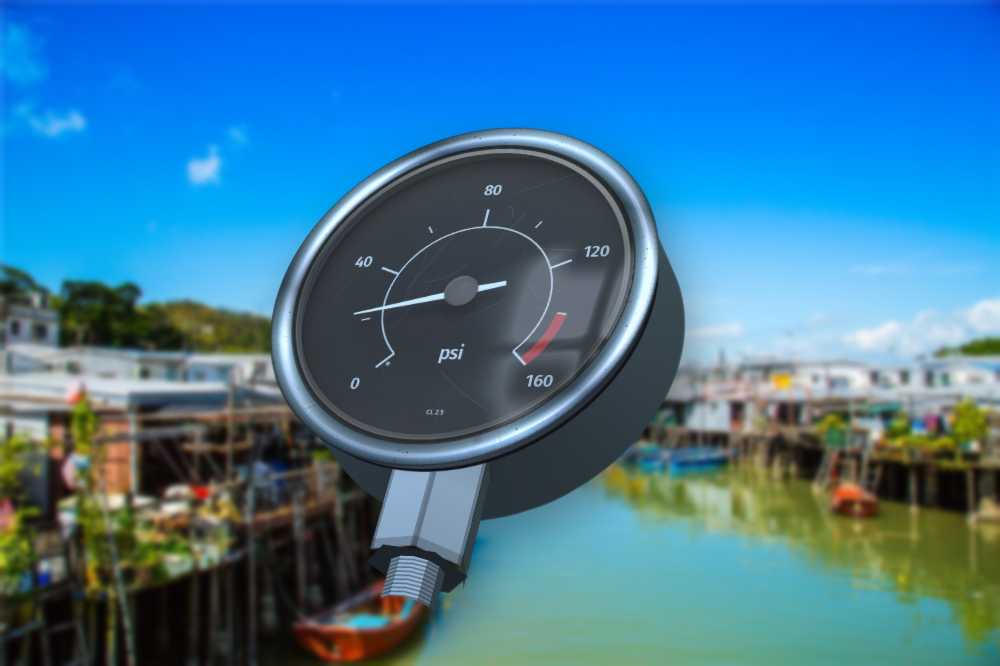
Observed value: 20; psi
